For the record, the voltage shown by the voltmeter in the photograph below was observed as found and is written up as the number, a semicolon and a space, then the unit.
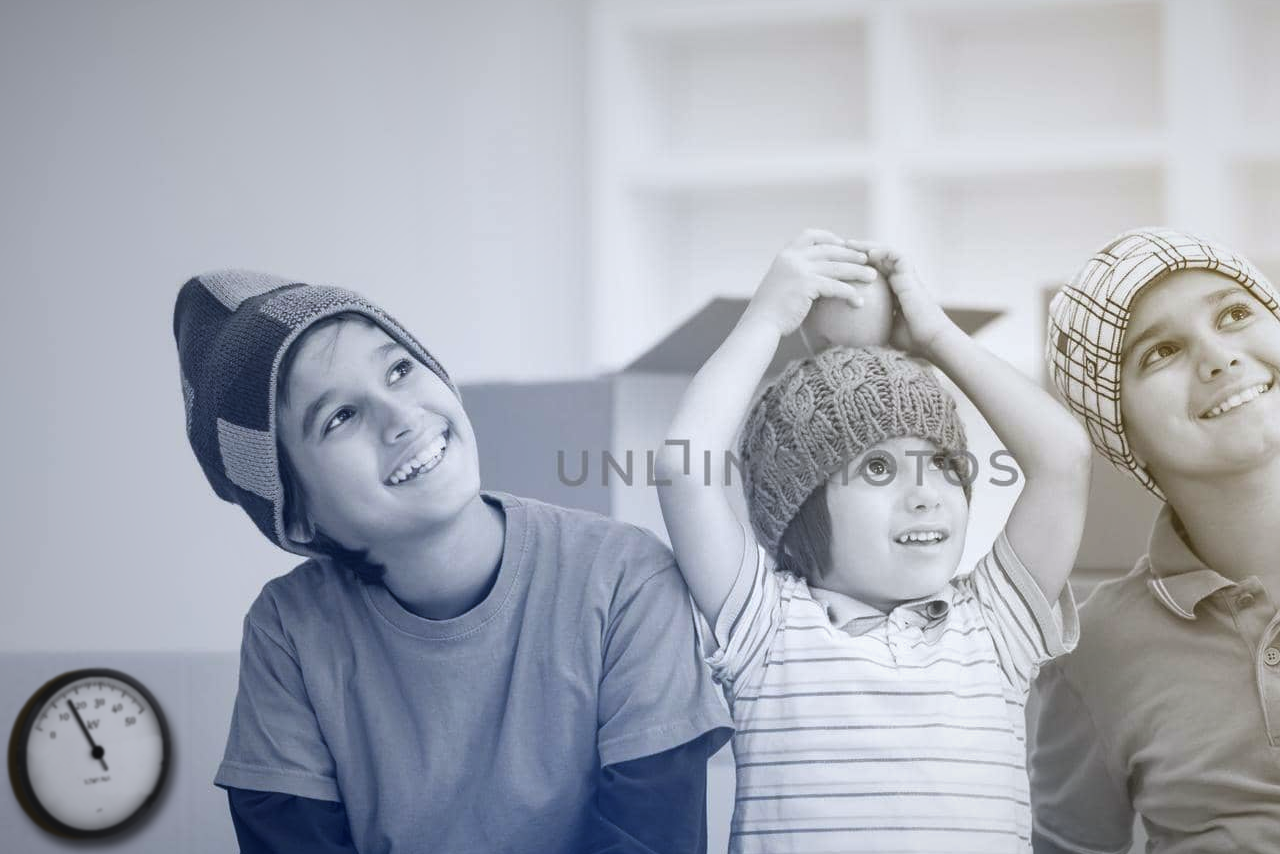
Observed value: 15; kV
